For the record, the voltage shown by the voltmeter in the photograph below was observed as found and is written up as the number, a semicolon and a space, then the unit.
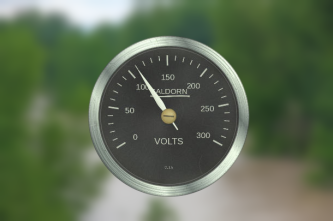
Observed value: 110; V
